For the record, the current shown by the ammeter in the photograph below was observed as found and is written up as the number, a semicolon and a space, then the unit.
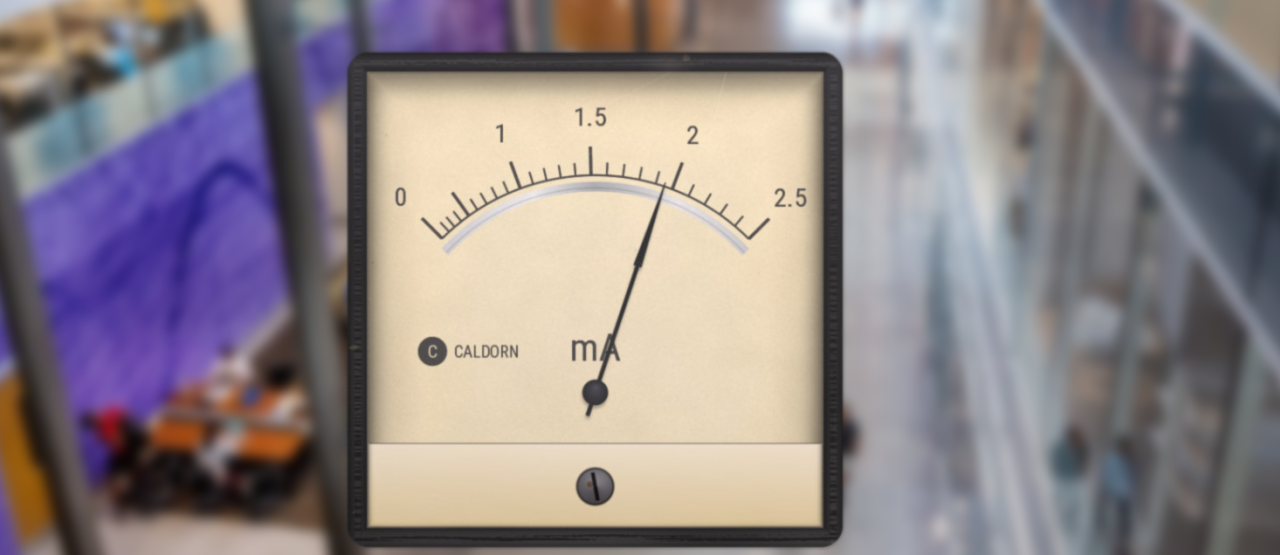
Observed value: 1.95; mA
